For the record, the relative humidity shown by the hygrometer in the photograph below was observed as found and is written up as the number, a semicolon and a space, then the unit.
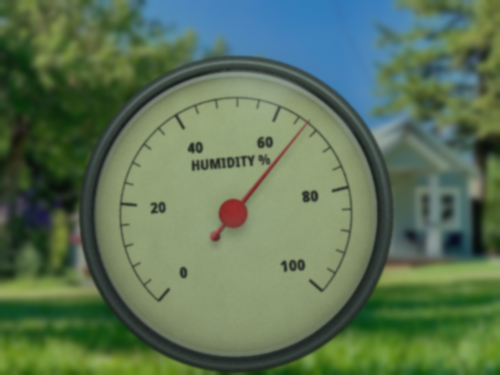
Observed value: 66; %
